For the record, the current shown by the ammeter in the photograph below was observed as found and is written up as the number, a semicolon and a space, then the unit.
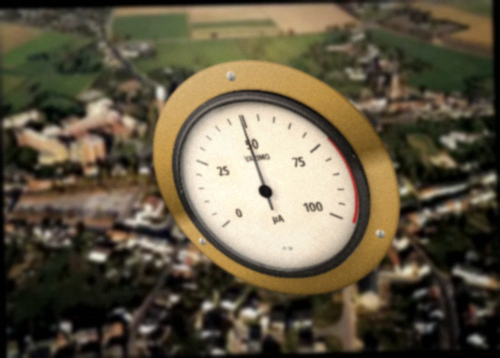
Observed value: 50; µA
